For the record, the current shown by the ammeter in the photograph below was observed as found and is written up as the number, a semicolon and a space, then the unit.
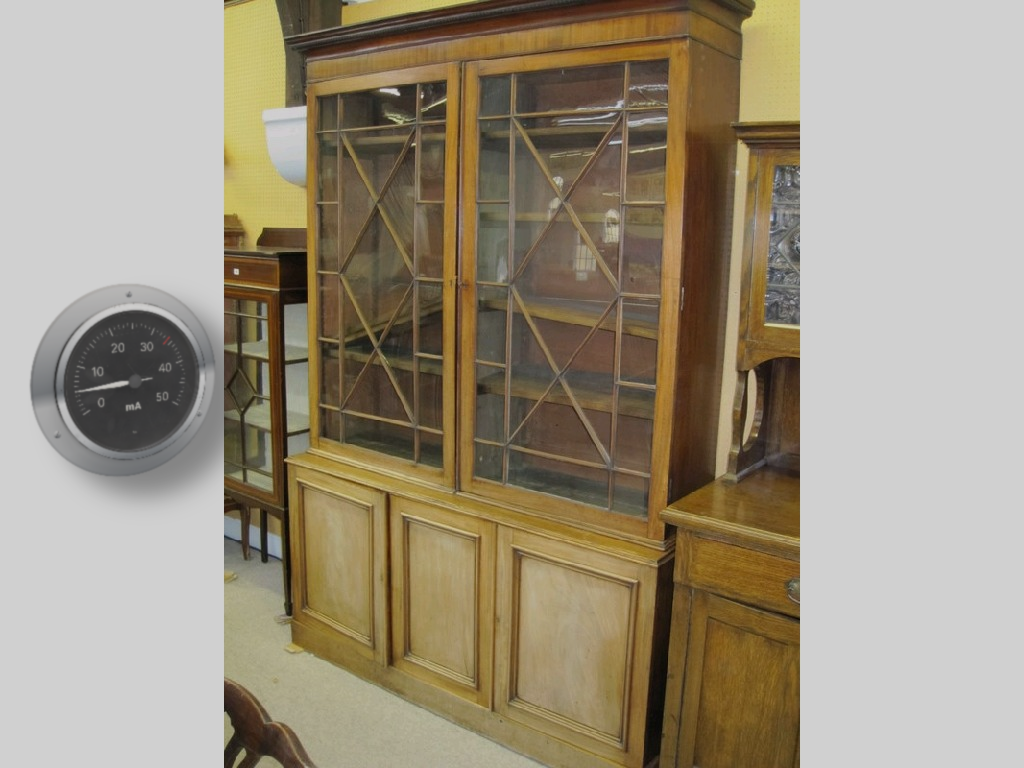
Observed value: 5; mA
